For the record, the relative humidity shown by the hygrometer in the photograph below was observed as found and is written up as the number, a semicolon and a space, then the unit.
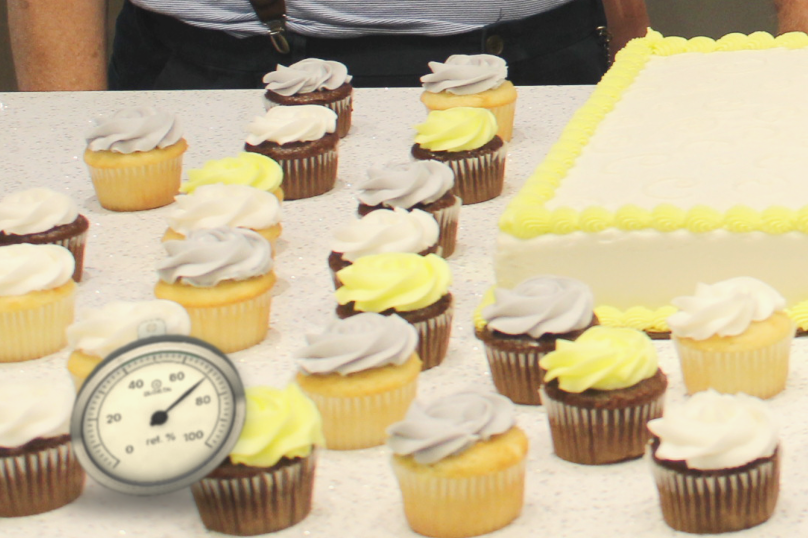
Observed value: 70; %
